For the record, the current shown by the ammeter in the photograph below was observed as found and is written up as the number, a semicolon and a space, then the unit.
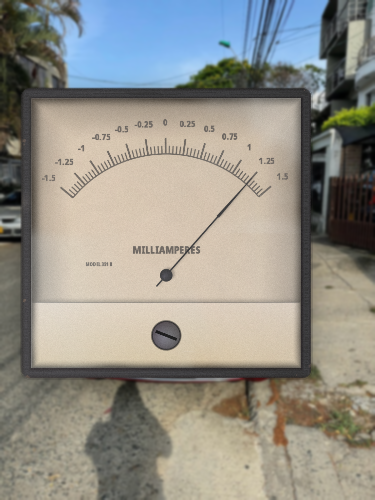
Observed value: 1.25; mA
